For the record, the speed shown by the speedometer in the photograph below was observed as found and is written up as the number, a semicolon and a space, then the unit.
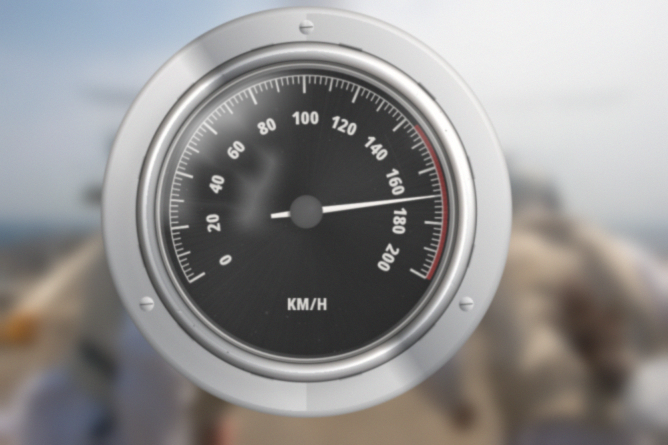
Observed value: 170; km/h
